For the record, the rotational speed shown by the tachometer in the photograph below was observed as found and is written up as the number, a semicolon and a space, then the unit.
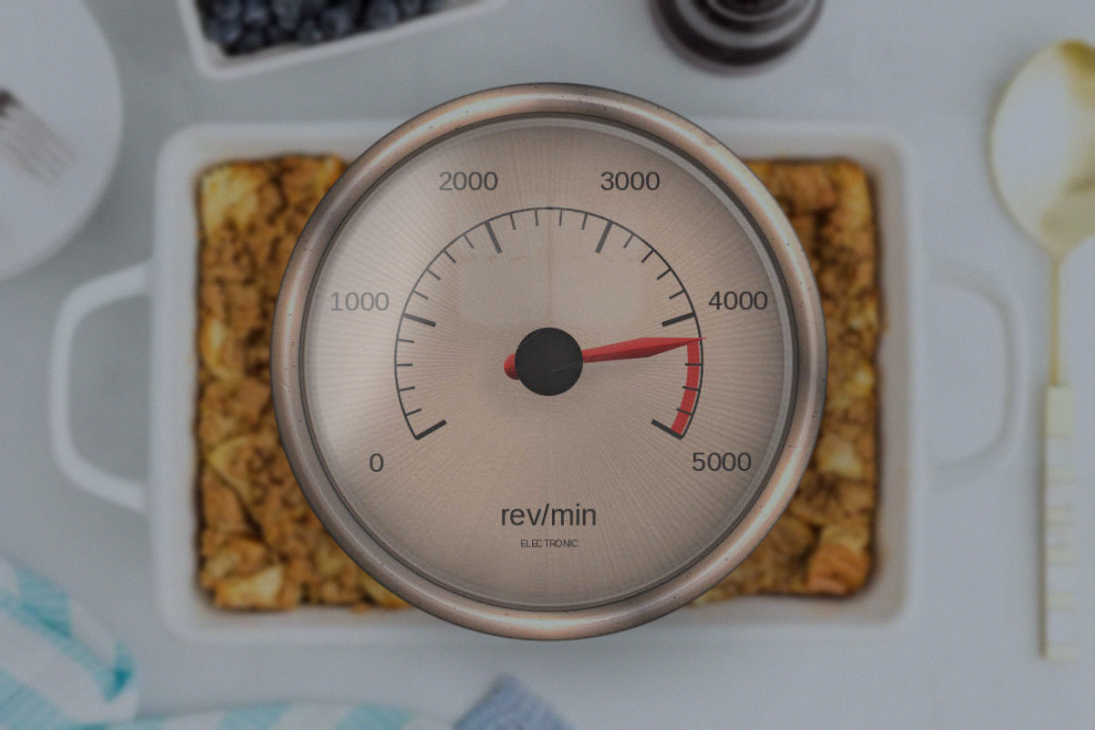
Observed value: 4200; rpm
